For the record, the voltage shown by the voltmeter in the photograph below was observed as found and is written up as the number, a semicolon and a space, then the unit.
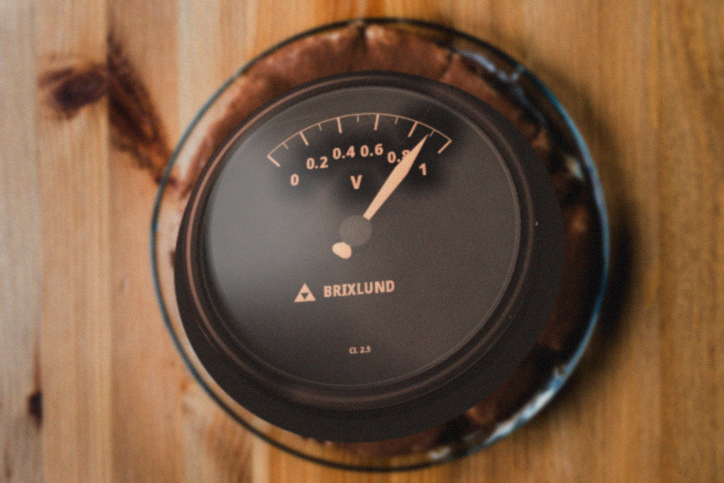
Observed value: 0.9; V
